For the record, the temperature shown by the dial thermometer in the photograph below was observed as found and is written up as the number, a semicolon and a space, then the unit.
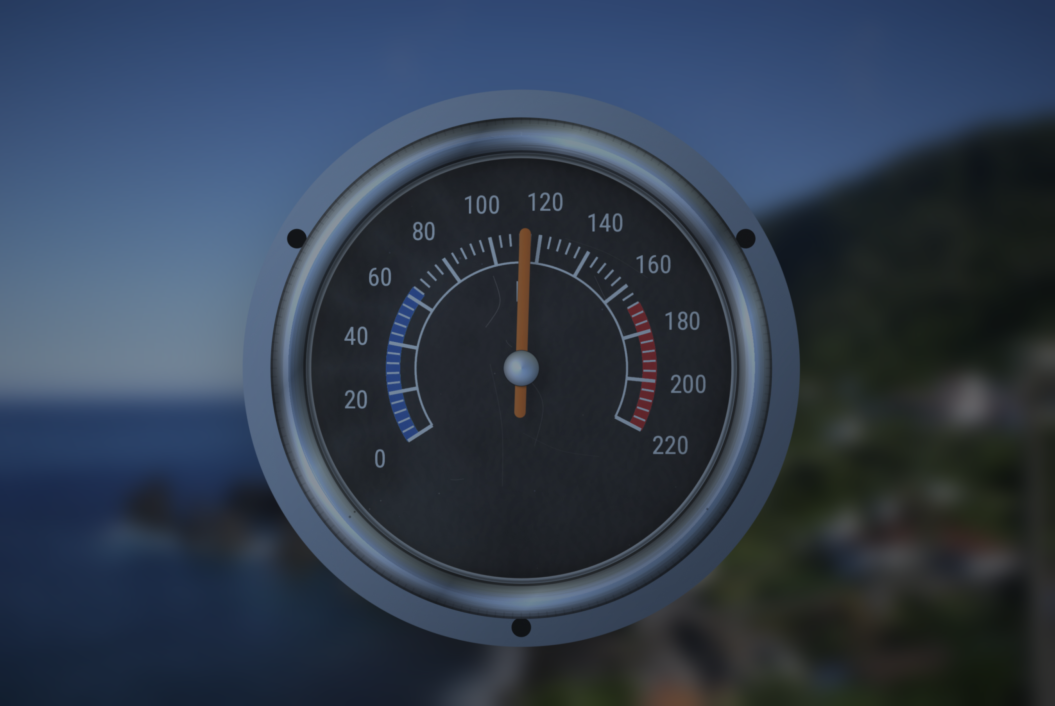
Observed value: 114; °F
